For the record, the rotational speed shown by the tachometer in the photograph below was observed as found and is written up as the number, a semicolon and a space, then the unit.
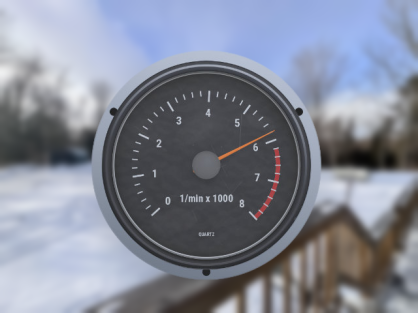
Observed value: 5800; rpm
